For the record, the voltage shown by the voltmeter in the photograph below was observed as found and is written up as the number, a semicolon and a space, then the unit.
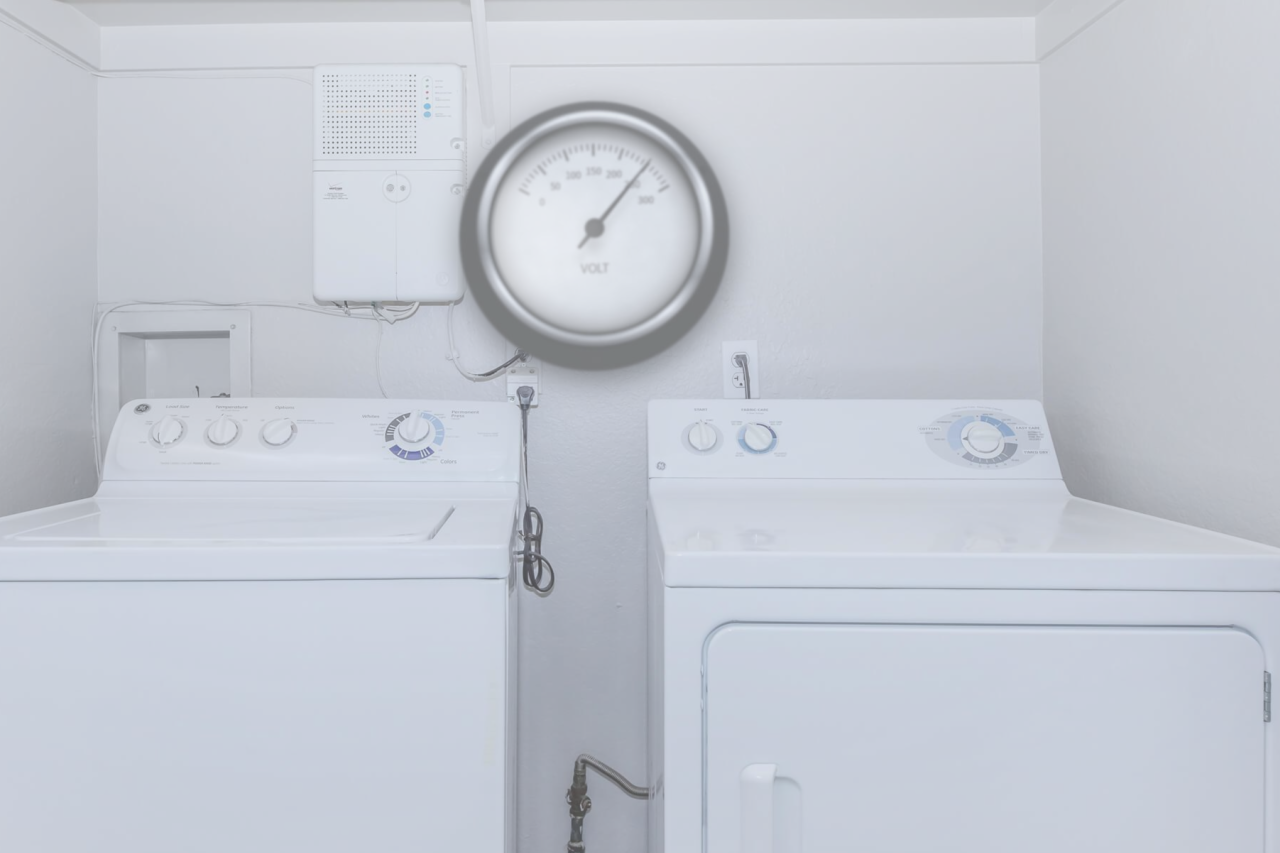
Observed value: 250; V
